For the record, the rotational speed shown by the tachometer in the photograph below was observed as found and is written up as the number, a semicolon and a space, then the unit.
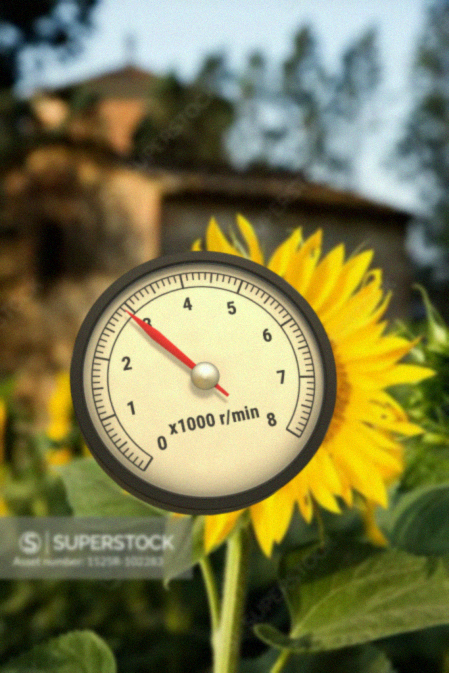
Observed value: 2900; rpm
